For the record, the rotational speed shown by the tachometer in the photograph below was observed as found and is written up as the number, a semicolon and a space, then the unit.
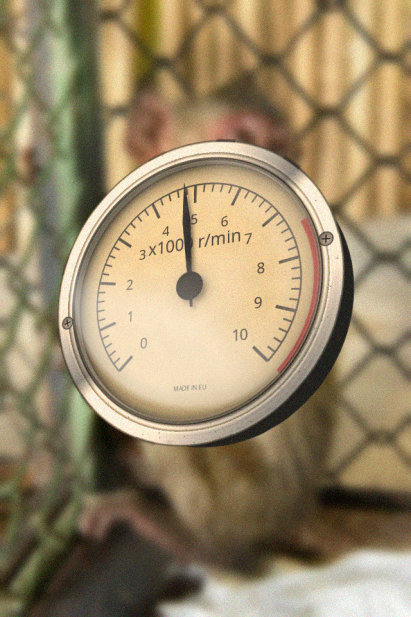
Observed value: 4800; rpm
